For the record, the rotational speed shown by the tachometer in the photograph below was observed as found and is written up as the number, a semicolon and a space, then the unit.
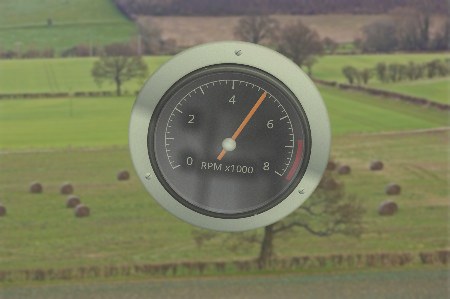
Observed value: 5000; rpm
